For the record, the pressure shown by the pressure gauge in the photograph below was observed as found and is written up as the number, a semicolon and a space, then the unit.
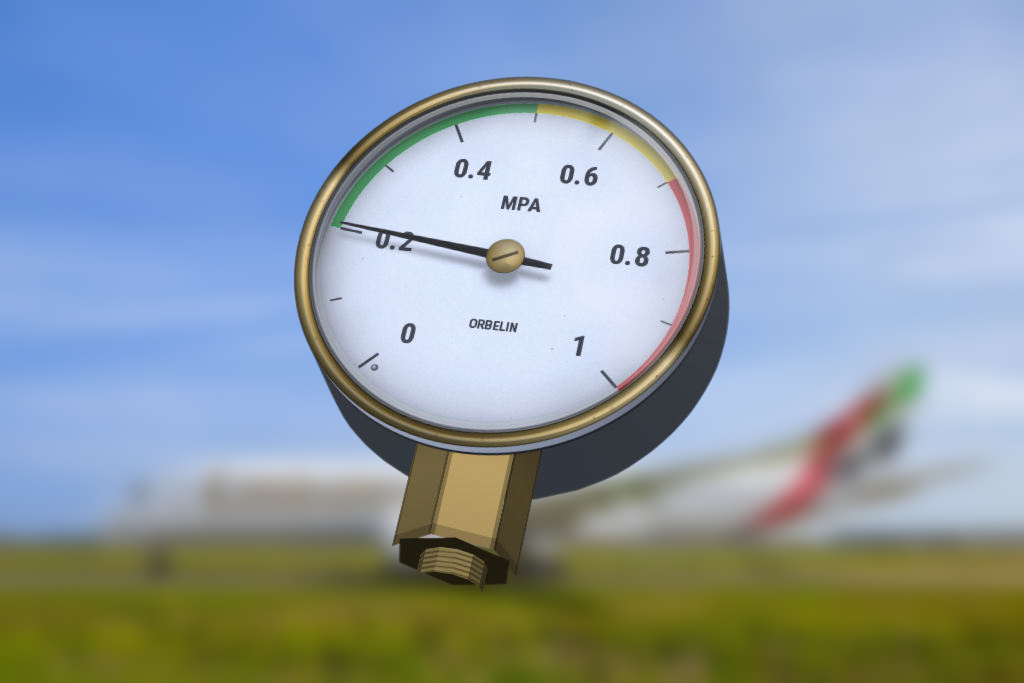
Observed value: 0.2; MPa
